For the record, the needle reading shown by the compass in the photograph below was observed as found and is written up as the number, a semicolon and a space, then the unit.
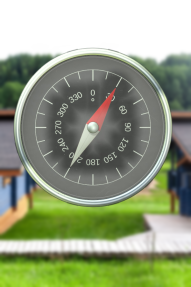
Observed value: 30; °
